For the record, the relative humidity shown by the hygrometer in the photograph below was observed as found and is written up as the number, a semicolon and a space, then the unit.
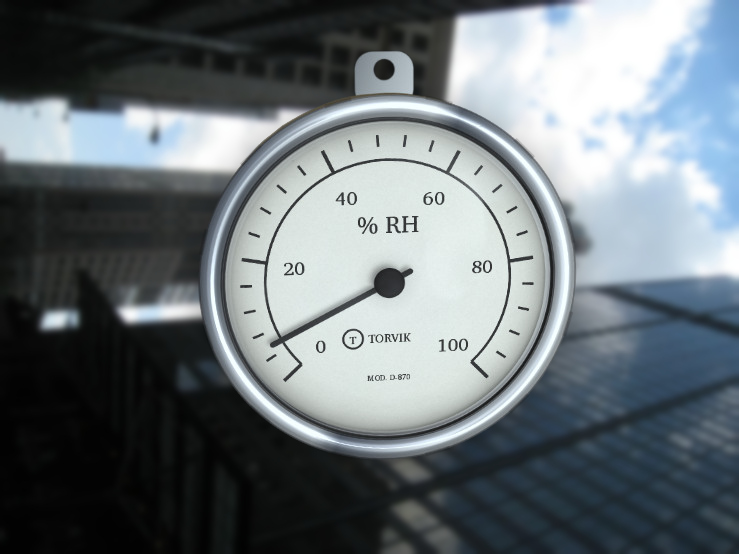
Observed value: 6; %
